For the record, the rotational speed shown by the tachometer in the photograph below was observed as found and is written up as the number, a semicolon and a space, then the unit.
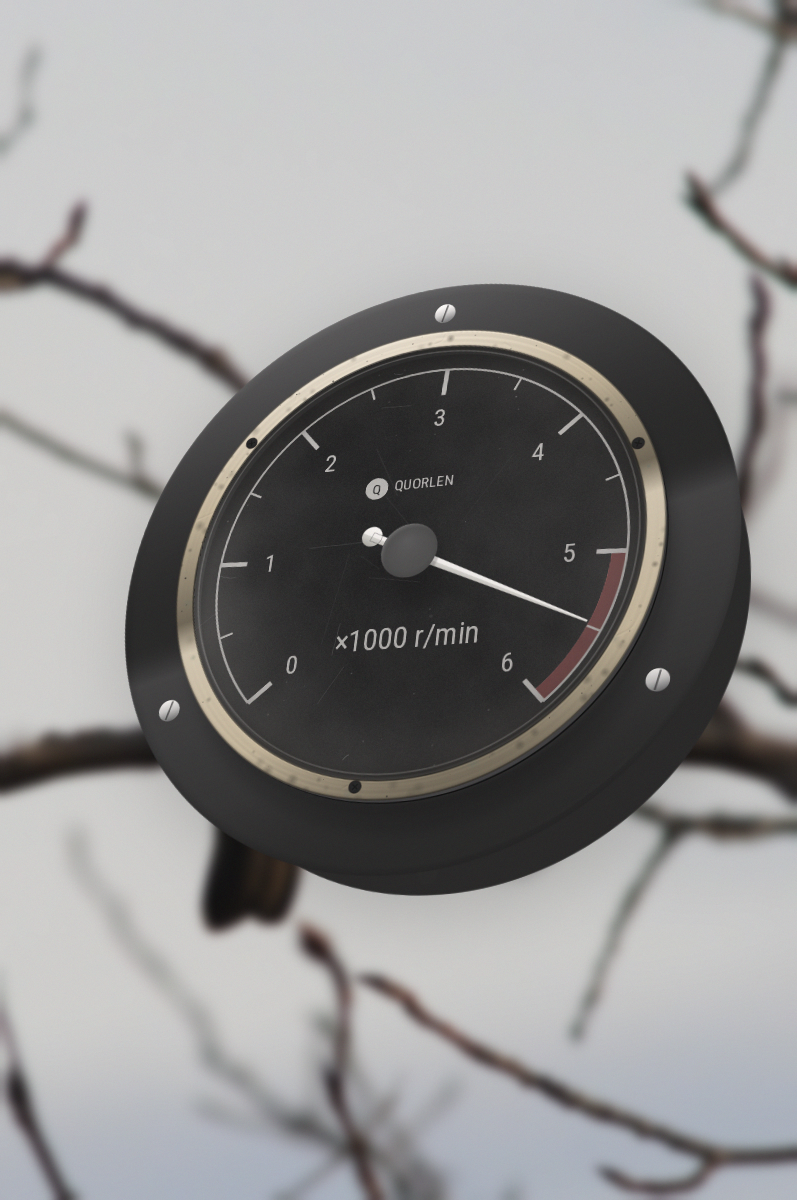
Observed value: 5500; rpm
